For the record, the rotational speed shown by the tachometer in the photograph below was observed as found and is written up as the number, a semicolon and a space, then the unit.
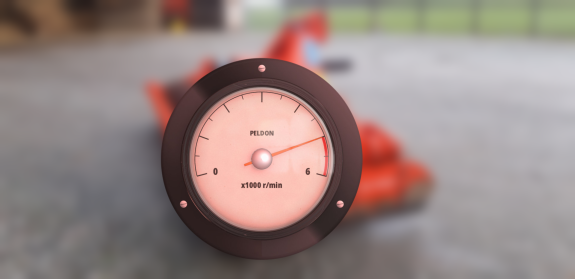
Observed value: 5000; rpm
